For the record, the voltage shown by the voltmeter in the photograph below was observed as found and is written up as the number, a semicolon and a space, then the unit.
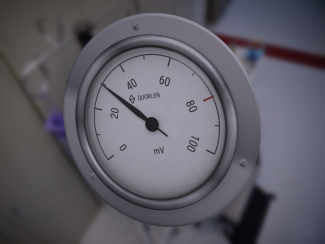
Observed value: 30; mV
